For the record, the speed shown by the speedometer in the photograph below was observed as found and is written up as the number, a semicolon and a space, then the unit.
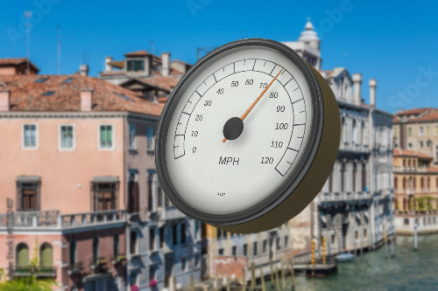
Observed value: 75; mph
